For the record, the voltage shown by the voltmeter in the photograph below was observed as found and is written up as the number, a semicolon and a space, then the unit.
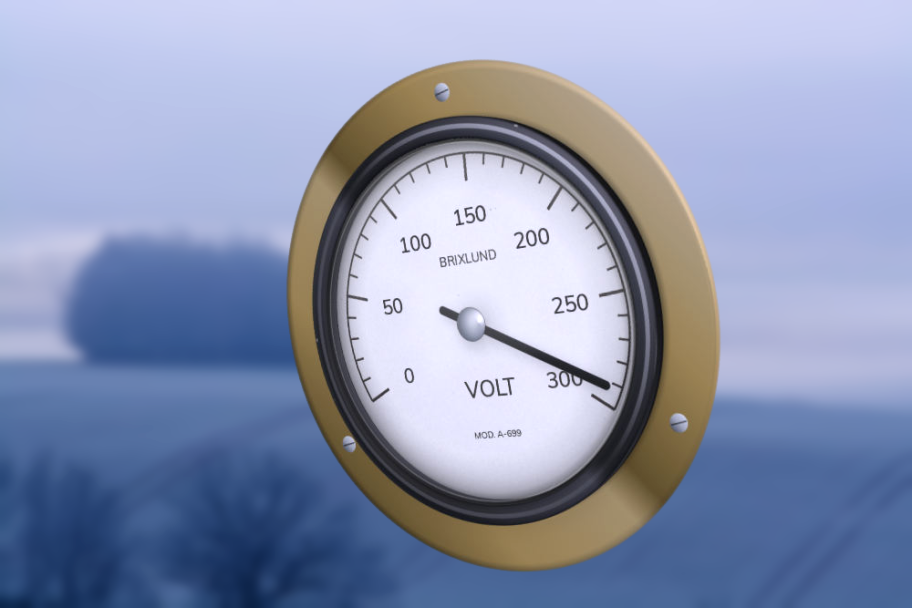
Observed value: 290; V
